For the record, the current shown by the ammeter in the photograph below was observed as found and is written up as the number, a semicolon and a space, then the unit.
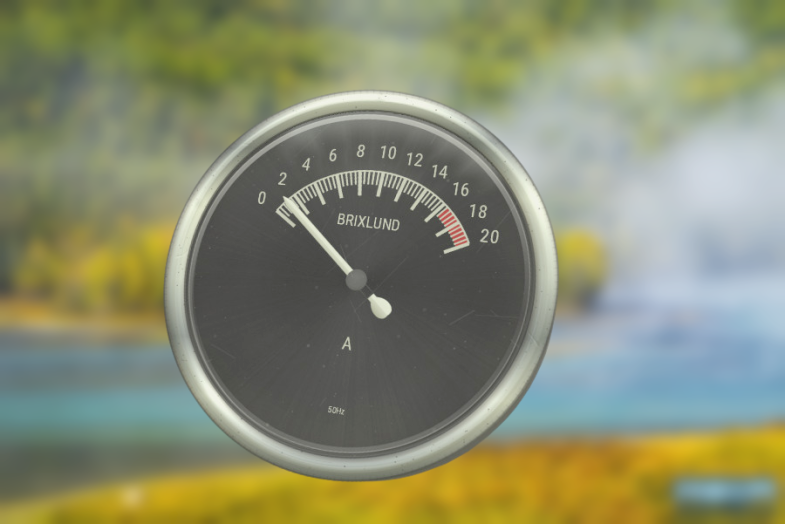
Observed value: 1.2; A
